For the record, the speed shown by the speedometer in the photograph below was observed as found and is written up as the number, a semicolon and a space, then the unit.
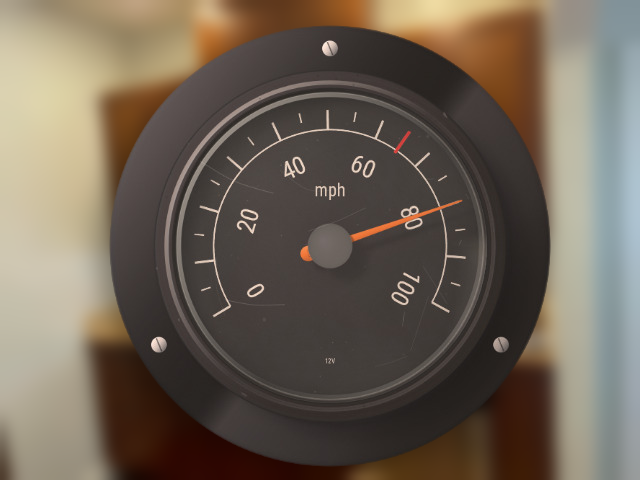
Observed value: 80; mph
